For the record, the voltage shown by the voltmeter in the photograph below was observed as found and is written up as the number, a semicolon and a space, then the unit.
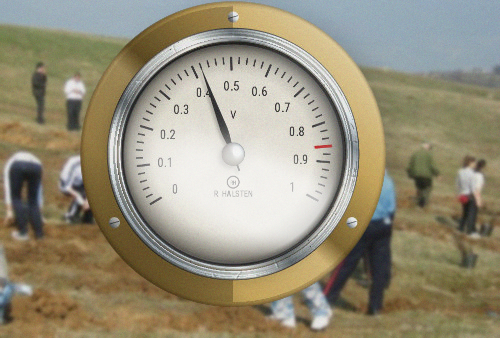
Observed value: 0.42; V
